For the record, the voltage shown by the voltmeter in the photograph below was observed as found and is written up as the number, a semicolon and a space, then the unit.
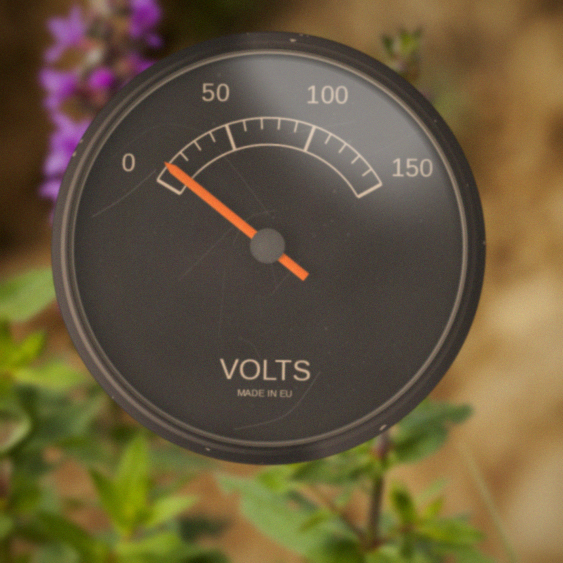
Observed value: 10; V
